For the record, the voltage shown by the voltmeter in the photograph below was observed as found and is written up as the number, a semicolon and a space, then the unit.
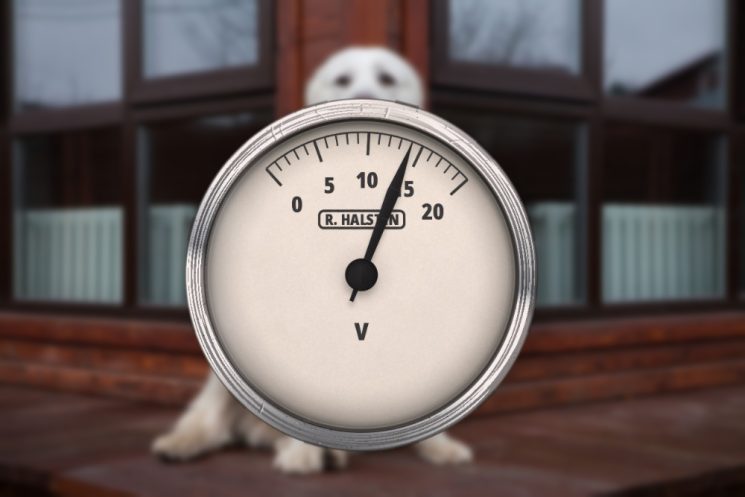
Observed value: 14; V
